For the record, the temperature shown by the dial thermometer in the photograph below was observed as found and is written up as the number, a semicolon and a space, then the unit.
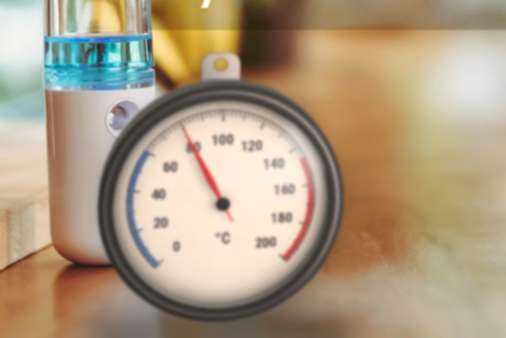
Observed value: 80; °C
